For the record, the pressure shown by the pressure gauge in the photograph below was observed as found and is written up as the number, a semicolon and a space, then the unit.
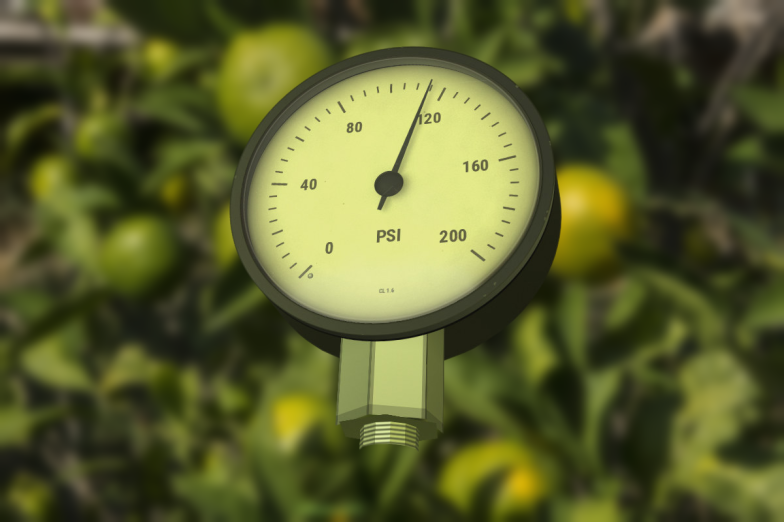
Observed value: 115; psi
